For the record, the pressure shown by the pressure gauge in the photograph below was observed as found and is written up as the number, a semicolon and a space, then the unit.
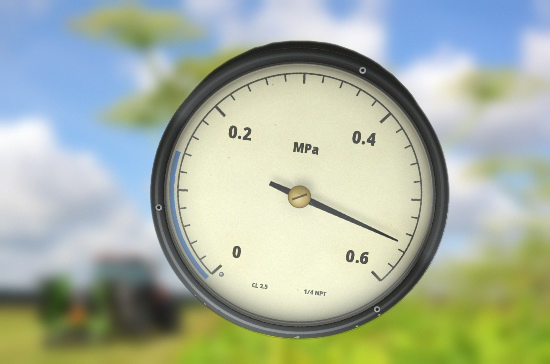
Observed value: 0.55; MPa
